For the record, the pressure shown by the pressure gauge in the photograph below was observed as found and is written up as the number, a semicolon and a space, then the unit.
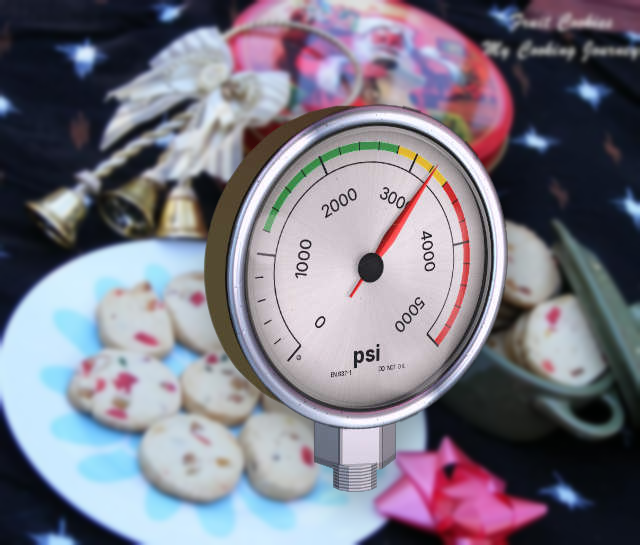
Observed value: 3200; psi
